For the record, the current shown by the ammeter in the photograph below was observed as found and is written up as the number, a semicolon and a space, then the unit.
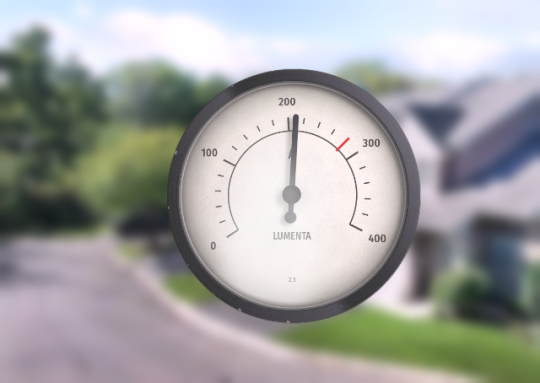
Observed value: 210; A
